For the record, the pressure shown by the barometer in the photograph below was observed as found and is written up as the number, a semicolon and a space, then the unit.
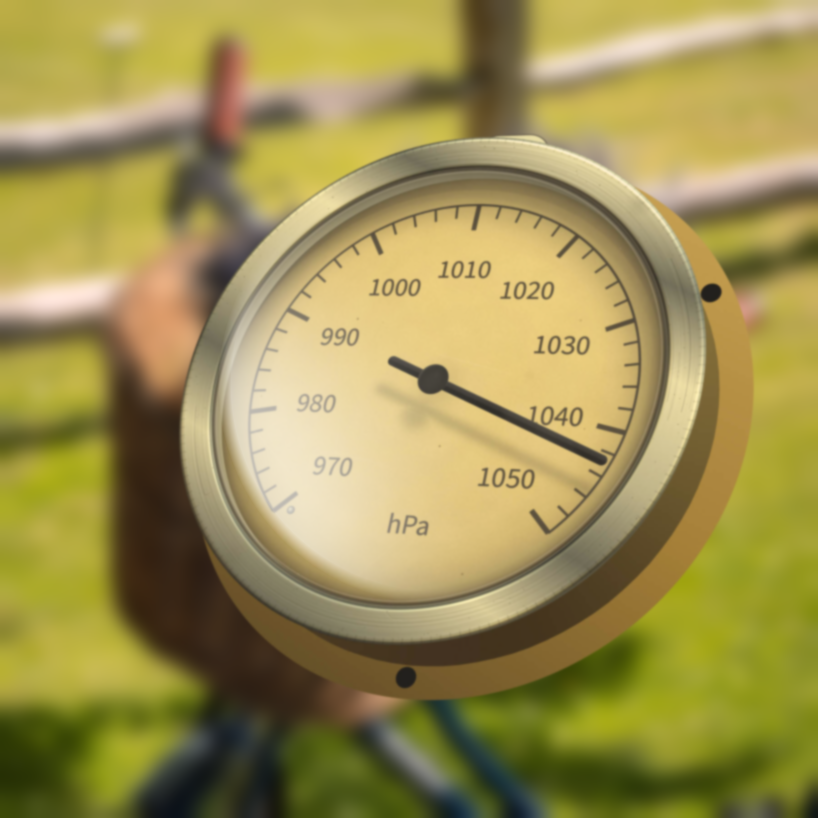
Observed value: 1043; hPa
